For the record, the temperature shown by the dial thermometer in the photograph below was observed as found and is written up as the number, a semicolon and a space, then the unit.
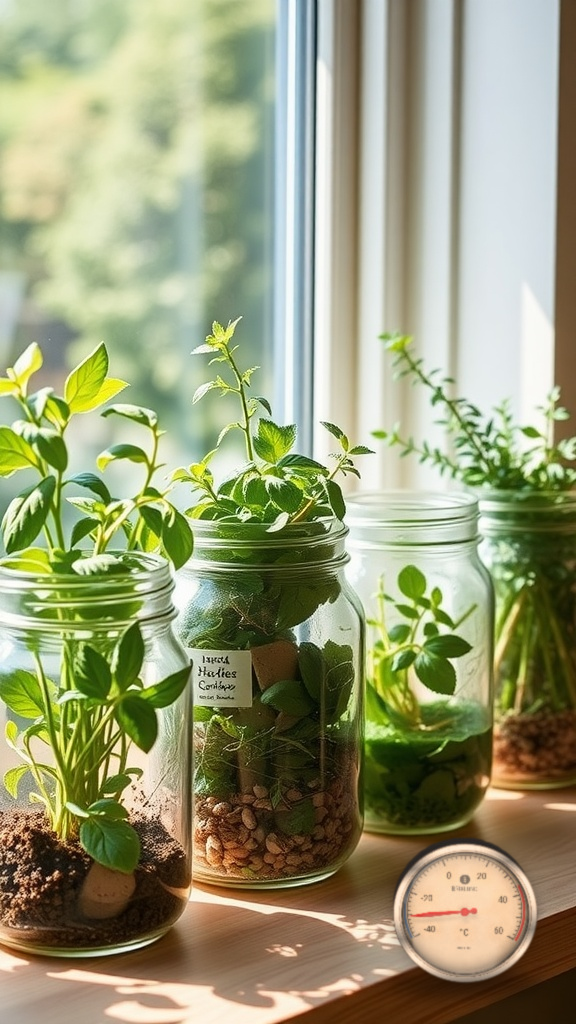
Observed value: -30; °C
